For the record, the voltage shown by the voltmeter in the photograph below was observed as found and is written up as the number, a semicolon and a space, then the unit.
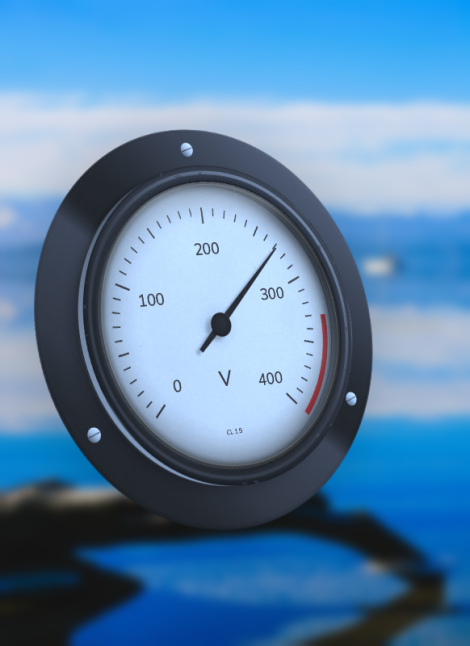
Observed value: 270; V
